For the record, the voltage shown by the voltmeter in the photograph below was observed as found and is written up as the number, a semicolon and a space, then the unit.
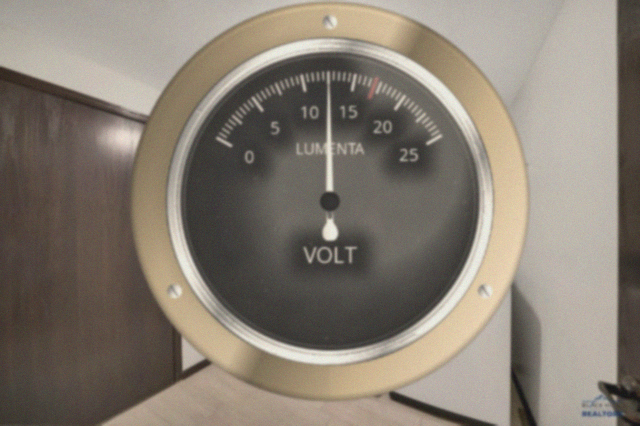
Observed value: 12.5; V
